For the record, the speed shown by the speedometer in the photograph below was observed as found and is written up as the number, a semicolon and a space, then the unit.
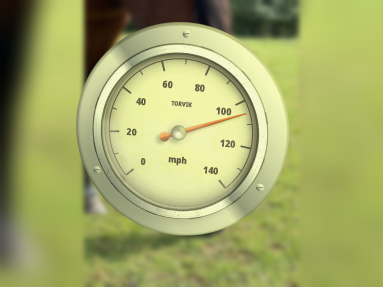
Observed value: 105; mph
